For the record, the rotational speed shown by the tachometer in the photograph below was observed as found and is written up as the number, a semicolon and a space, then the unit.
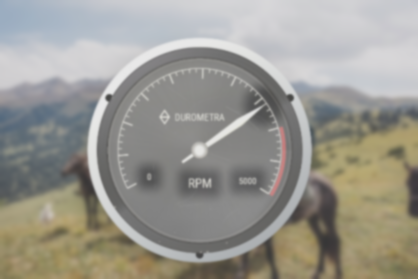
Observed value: 3600; rpm
